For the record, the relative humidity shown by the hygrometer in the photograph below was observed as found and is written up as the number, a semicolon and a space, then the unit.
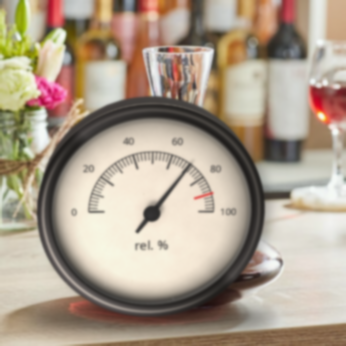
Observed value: 70; %
